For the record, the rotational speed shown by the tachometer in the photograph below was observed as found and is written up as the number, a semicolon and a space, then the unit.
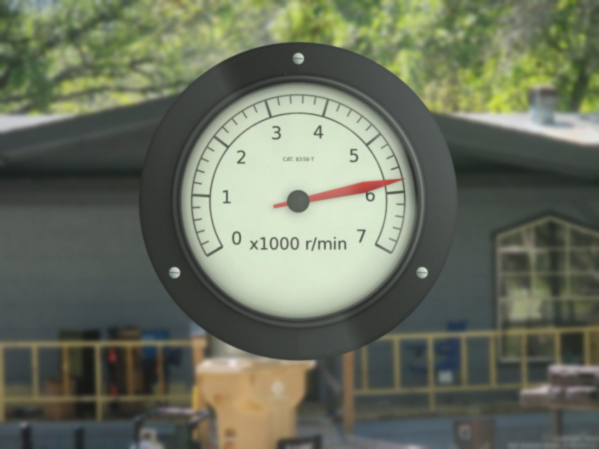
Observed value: 5800; rpm
